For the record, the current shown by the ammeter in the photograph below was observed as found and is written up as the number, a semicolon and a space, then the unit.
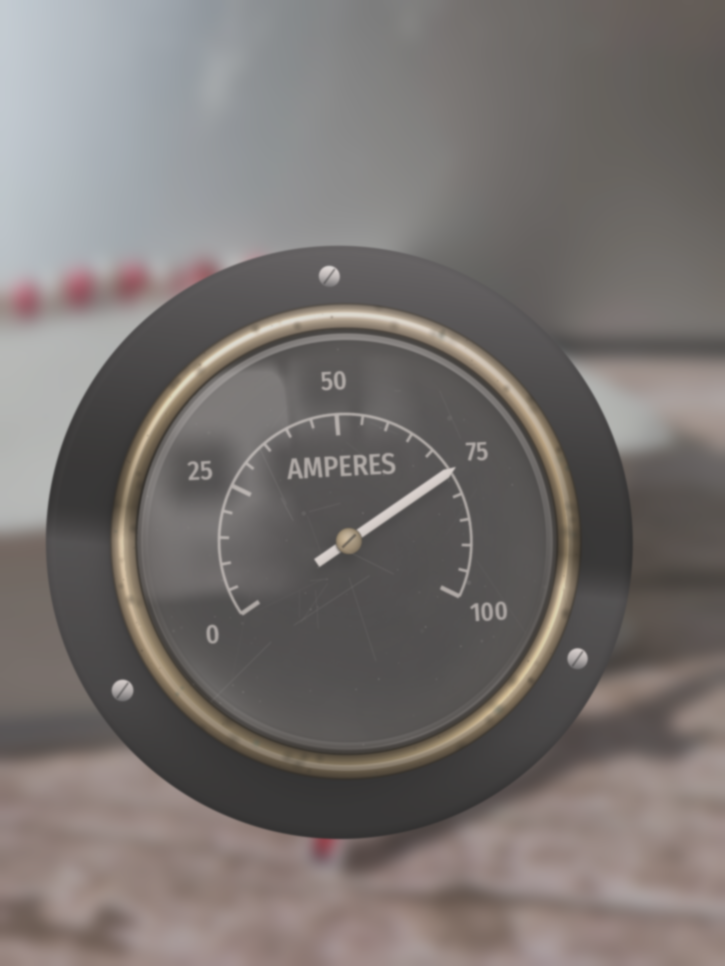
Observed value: 75; A
